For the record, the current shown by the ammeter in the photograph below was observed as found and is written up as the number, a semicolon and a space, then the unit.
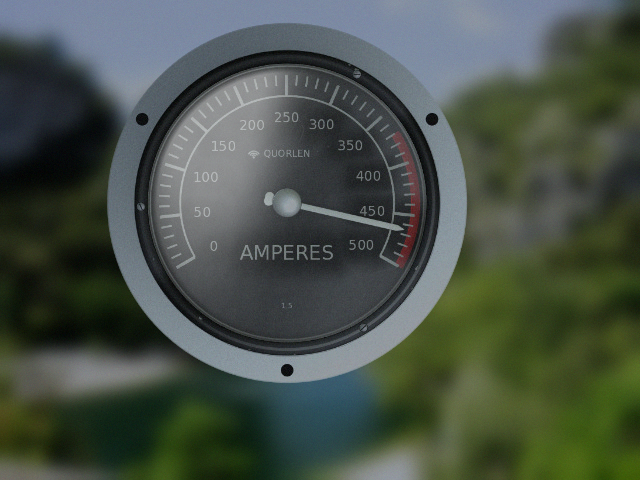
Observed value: 465; A
